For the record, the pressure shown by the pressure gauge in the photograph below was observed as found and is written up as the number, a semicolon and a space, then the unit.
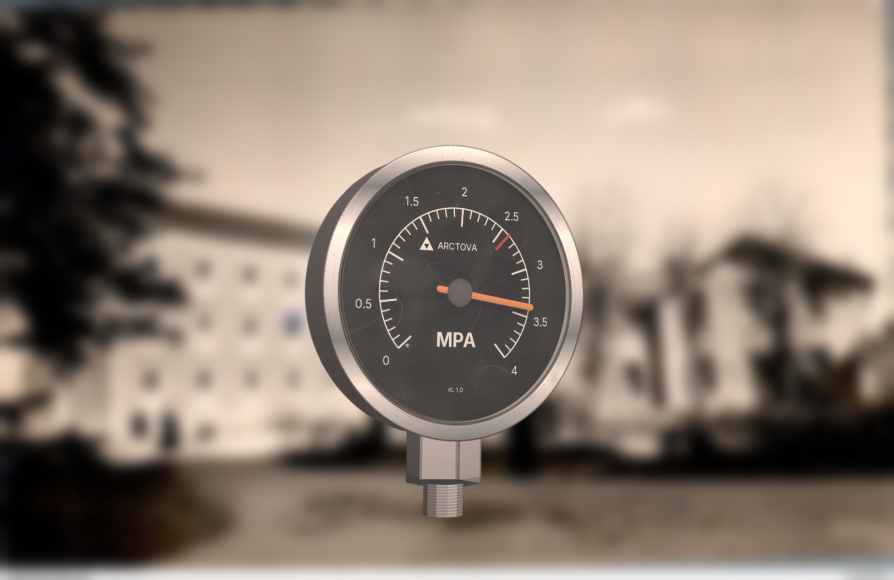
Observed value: 3.4; MPa
